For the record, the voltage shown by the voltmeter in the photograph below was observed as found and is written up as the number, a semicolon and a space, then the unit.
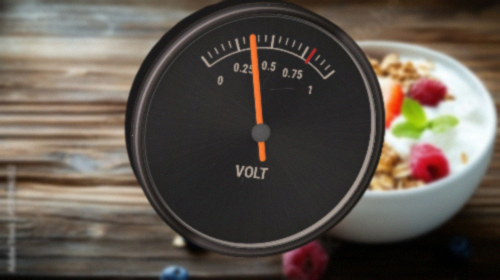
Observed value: 0.35; V
